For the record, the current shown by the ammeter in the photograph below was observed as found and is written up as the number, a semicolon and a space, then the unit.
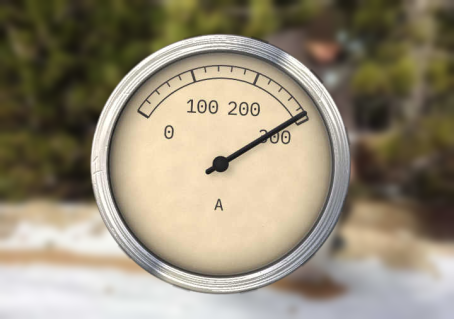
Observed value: 290; A
